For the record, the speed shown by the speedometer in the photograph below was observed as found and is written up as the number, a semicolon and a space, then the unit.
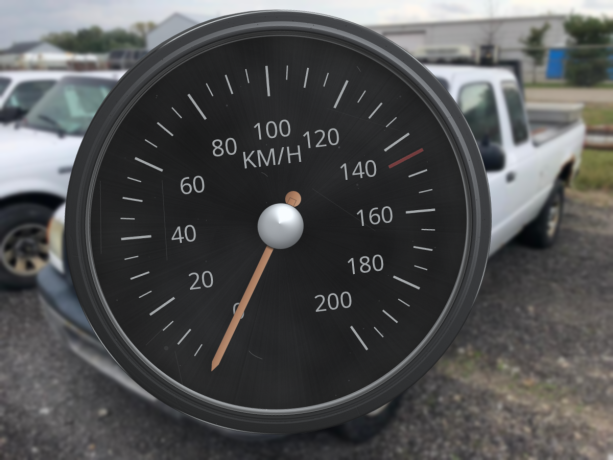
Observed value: 0; km/h
